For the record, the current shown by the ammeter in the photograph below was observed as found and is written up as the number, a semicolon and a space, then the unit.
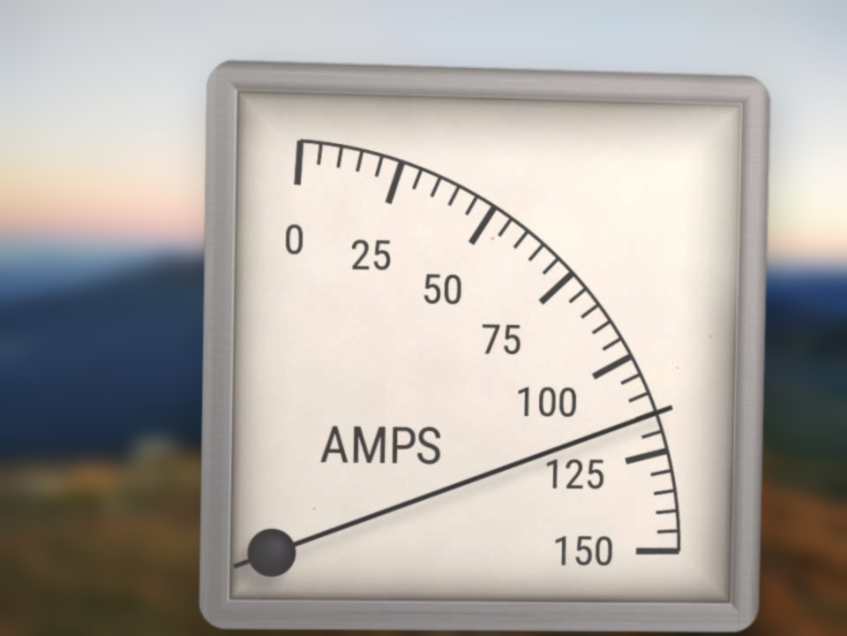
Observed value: 115; A
